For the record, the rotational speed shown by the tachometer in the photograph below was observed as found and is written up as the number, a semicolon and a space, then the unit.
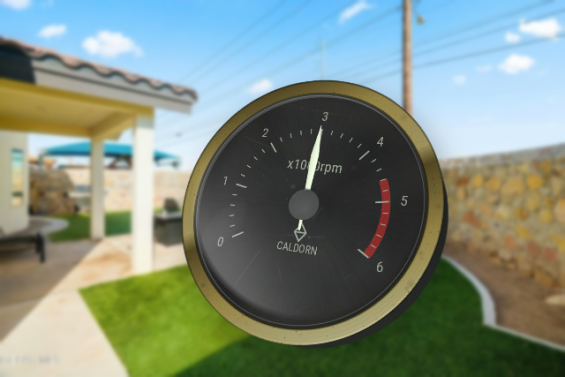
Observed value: 3000; rpm
